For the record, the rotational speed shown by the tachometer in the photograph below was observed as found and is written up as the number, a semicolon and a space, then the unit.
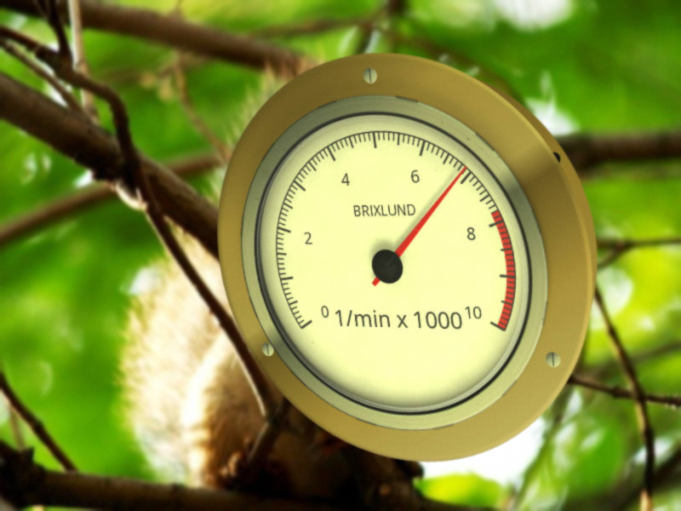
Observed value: 6900; rpm
